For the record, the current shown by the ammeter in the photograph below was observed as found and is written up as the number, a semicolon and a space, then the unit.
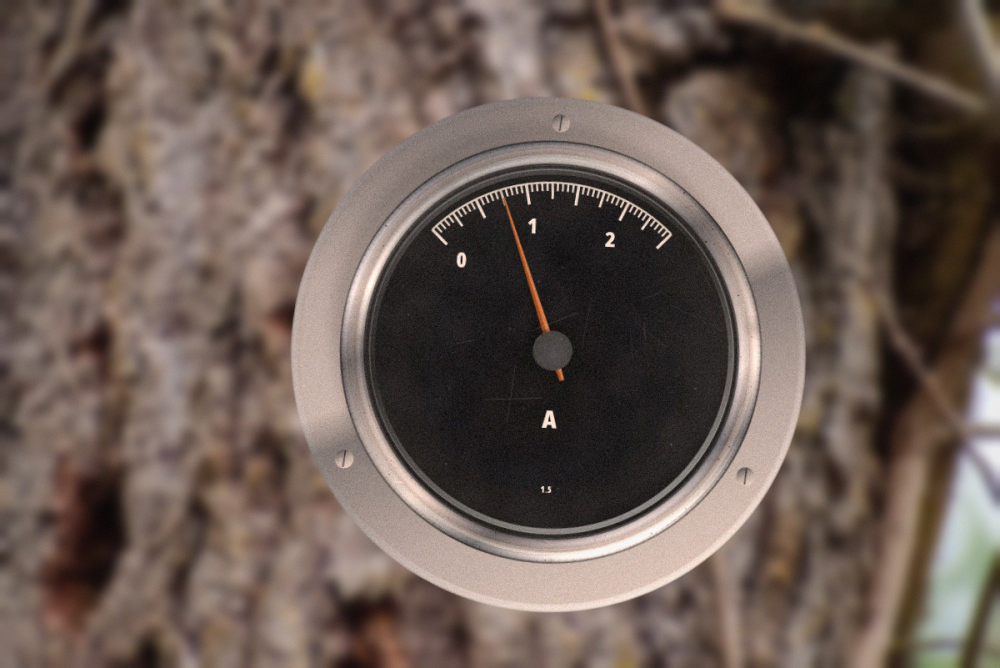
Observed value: 0.75; A
